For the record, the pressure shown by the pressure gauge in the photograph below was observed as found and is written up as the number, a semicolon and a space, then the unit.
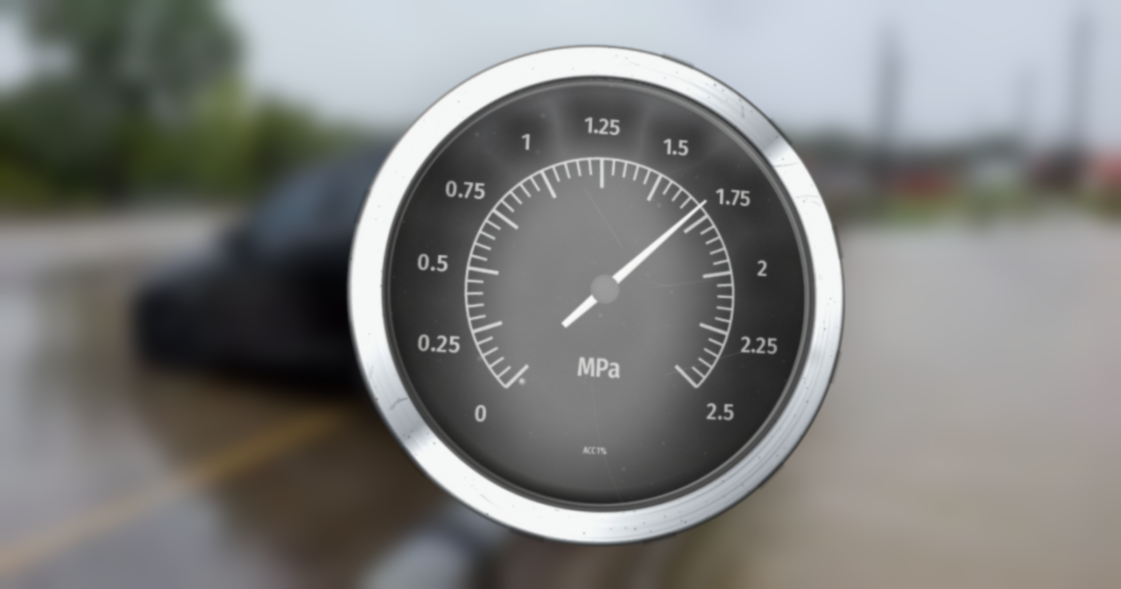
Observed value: 1.7; MPa
